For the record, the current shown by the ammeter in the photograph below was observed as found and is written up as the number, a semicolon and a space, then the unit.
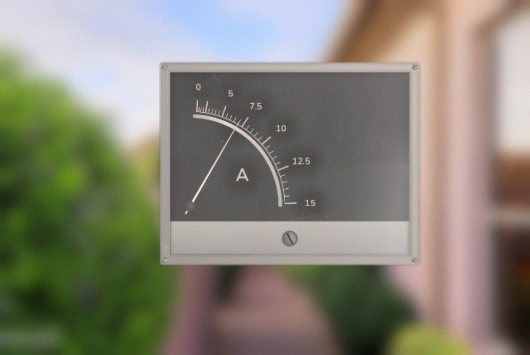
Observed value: 7; A
